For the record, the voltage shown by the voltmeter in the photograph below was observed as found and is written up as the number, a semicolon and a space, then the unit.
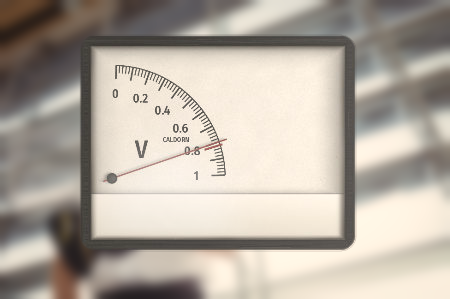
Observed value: 0.8; V
